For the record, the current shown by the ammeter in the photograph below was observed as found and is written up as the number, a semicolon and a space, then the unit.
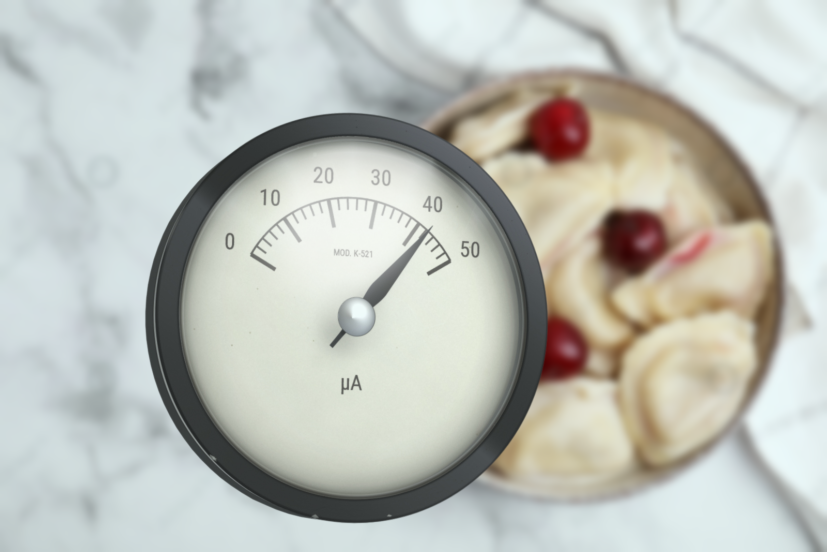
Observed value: 42; µA
